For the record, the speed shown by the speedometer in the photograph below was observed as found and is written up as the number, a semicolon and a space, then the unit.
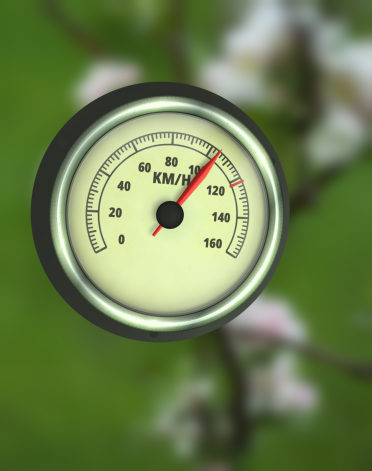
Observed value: 104; km/h
